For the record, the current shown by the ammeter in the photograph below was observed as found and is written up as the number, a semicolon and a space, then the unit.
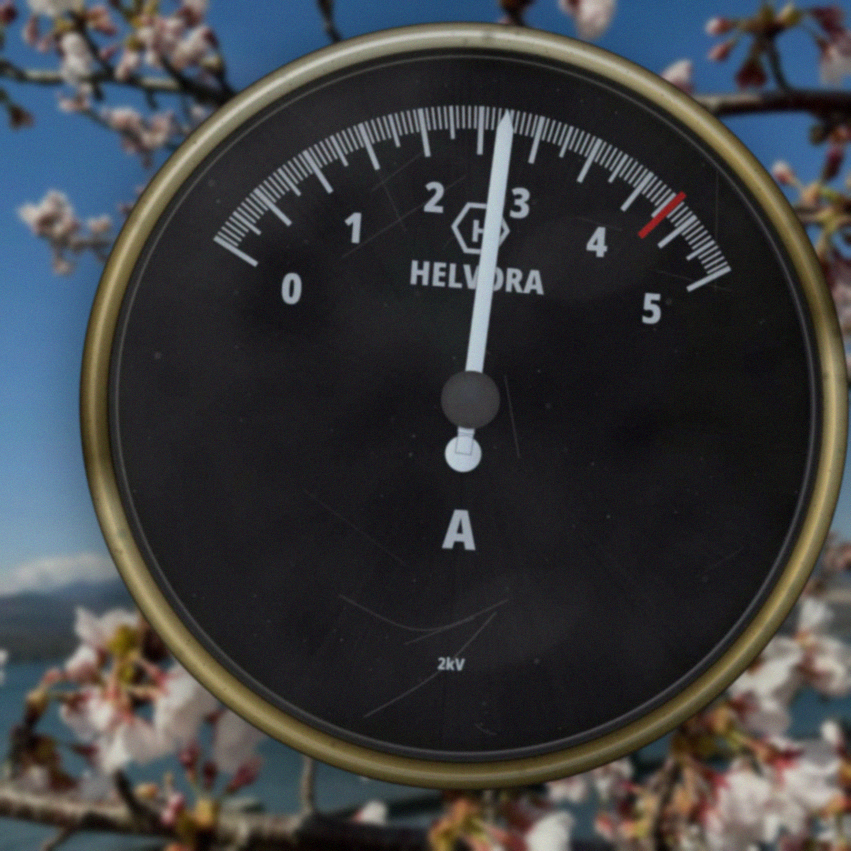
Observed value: 2.7; A
